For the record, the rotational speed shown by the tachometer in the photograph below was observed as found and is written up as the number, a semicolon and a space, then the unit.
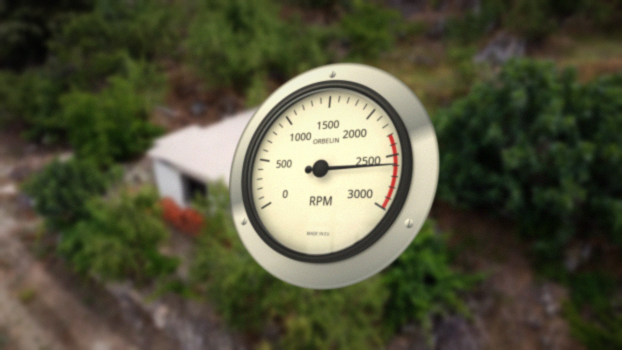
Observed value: 2600; rpm
